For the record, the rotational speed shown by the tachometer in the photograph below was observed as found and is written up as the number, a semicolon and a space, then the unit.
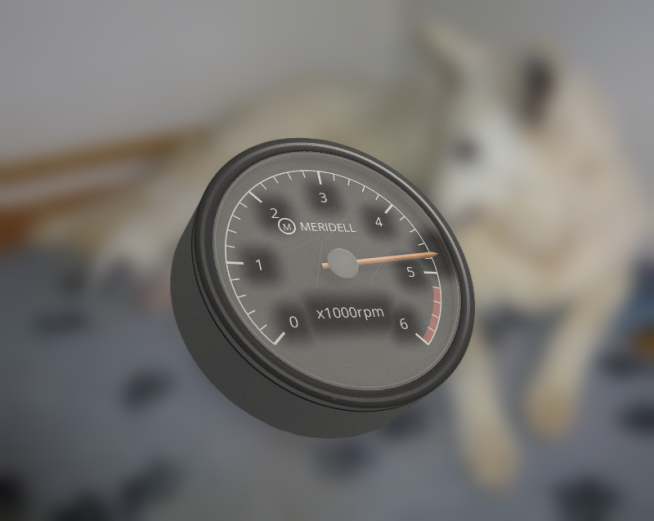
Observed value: 4800; rpm
